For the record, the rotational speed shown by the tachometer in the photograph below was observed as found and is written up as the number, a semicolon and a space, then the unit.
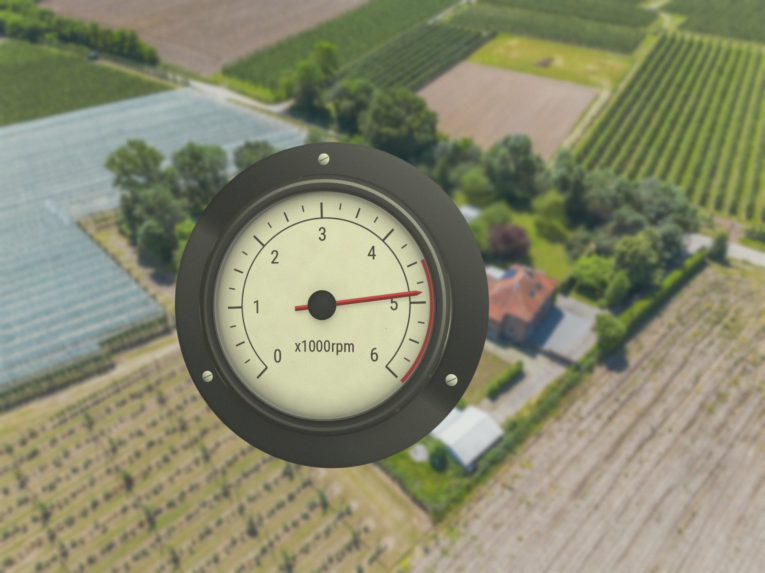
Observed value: 4875; rpm
